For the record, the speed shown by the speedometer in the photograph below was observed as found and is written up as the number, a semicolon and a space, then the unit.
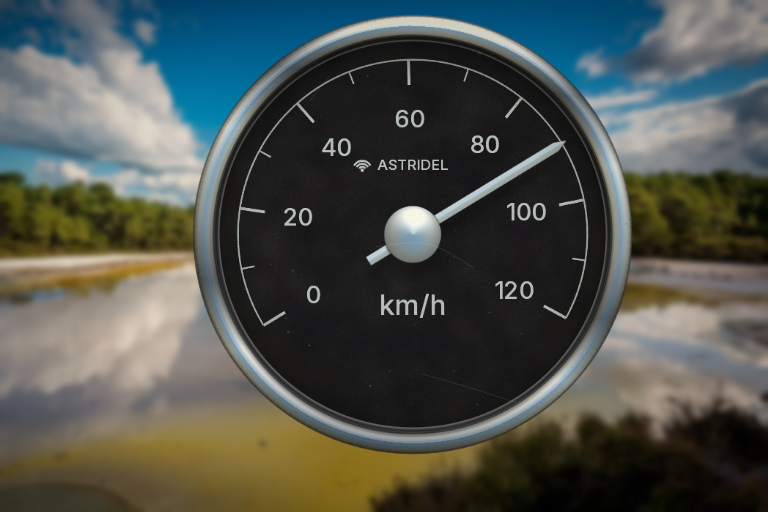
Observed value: 90; km/h
